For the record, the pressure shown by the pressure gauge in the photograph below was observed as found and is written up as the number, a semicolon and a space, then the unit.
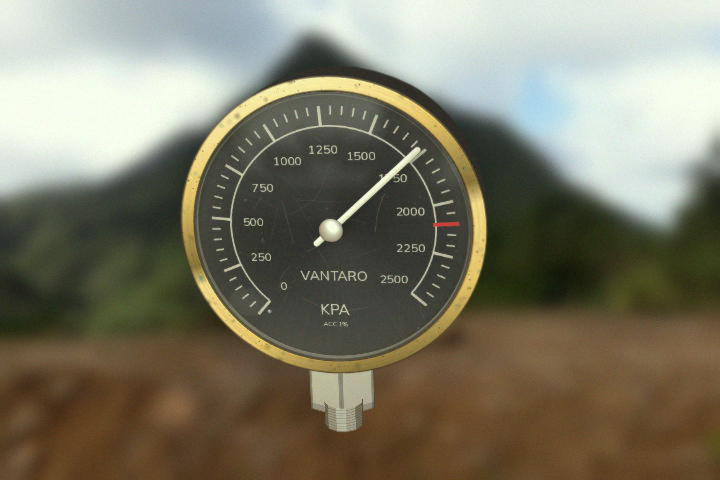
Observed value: 1725; kPa
